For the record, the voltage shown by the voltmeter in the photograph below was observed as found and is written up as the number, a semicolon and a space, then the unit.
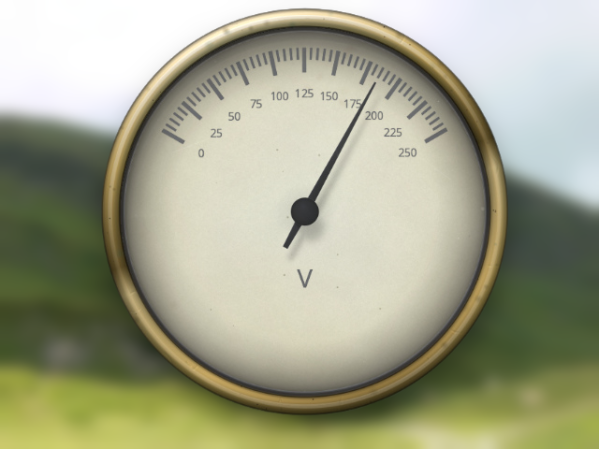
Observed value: 185; V
